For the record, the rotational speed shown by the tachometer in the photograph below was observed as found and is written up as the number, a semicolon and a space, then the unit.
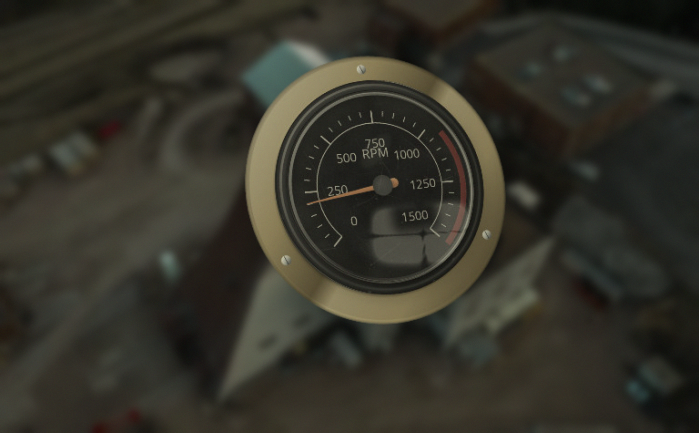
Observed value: 200; rpm
